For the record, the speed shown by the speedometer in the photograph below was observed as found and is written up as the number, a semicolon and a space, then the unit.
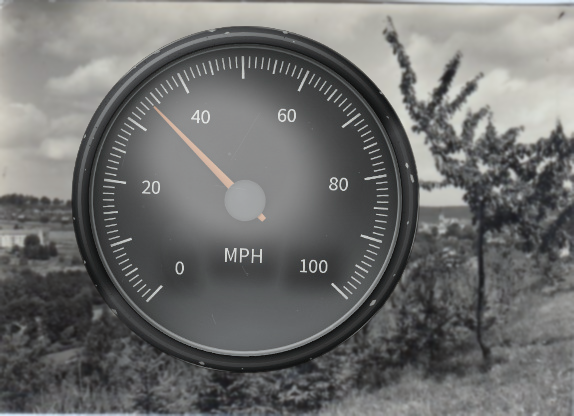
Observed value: 34; mph
